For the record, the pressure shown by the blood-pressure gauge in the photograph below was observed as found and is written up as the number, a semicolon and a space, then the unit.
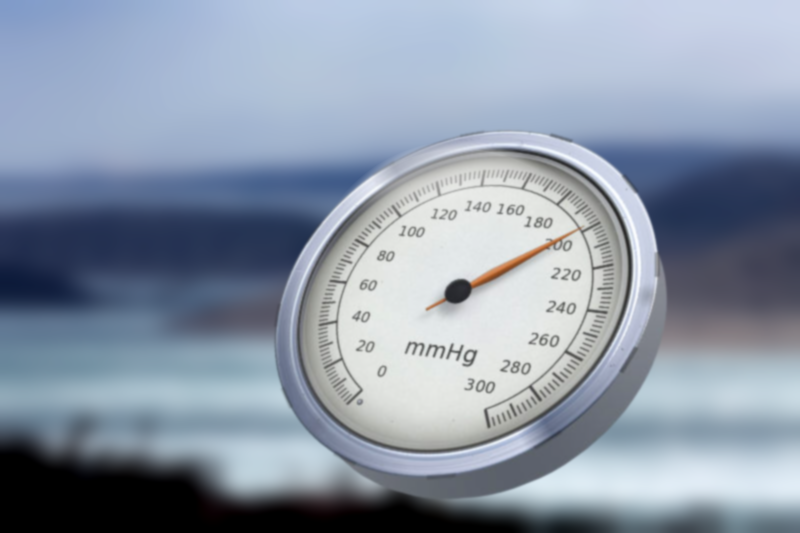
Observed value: 200; mmHg
